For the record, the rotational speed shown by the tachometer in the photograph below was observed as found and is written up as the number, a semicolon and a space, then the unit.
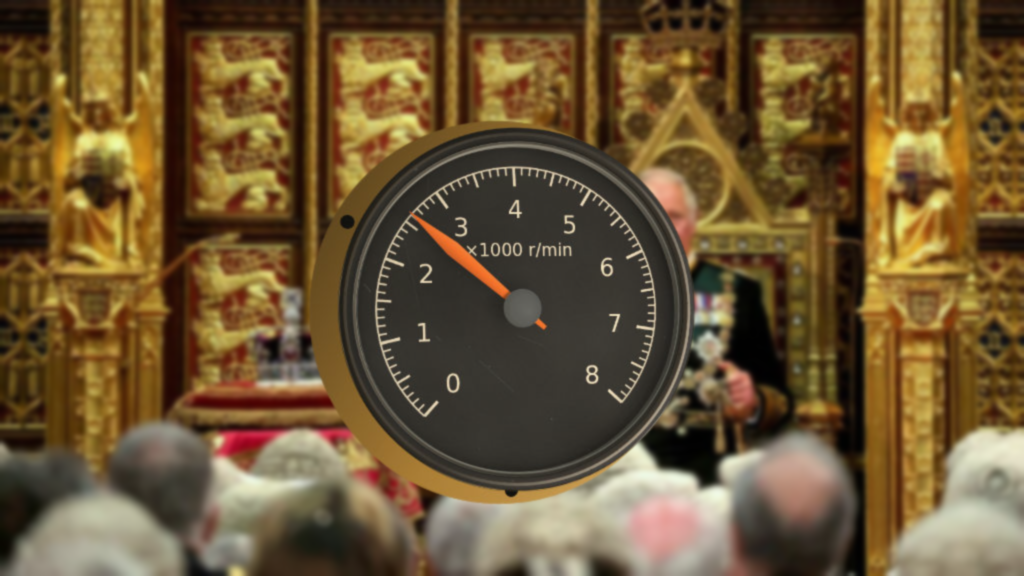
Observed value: 2600; rpm
